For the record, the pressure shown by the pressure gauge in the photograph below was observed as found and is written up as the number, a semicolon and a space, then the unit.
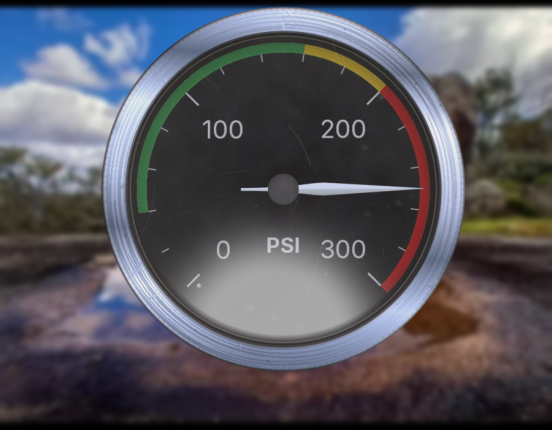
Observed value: 250; psi
